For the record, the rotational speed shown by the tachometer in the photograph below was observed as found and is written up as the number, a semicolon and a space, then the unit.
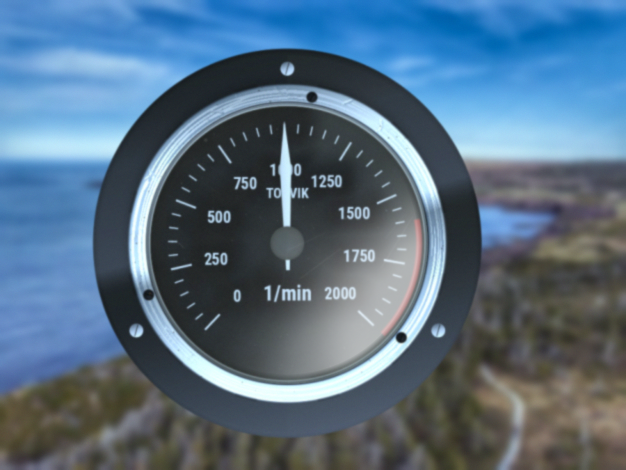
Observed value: 1000; rpm
